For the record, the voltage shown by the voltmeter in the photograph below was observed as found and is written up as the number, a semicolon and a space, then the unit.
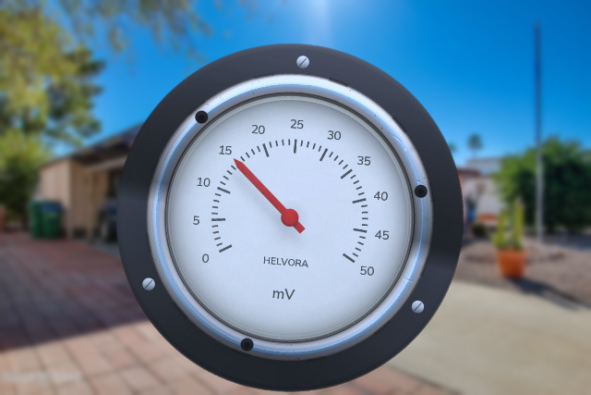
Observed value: 15; mV
